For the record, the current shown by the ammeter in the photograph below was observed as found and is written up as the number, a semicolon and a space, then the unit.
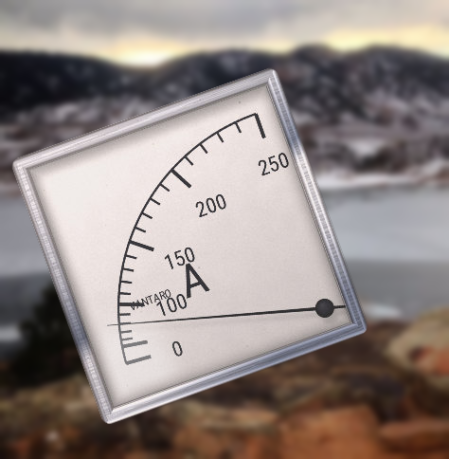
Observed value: 80; A
